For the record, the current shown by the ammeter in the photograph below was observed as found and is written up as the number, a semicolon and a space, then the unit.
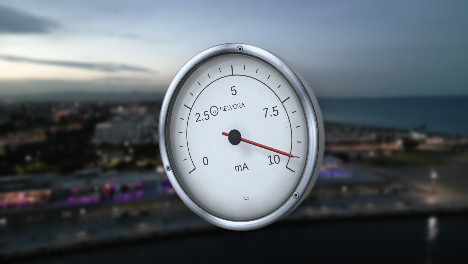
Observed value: 9.5; mA
